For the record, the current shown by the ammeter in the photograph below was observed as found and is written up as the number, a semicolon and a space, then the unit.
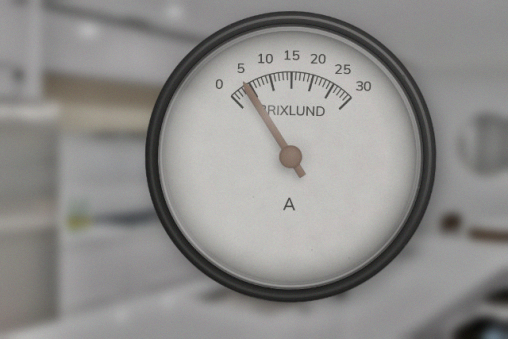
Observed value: 4; A
